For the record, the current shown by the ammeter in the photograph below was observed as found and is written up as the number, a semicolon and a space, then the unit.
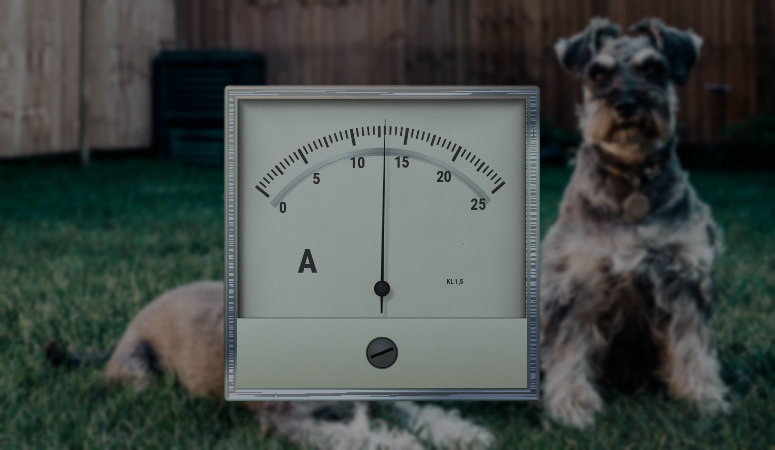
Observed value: 13; A
